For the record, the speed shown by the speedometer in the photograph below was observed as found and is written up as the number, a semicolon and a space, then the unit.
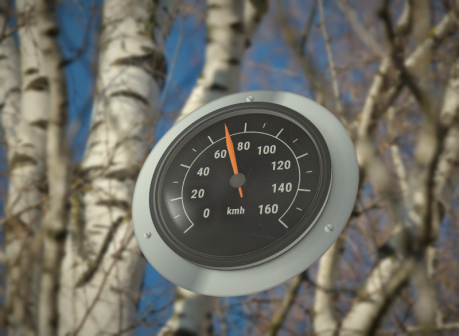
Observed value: 70; km/h
